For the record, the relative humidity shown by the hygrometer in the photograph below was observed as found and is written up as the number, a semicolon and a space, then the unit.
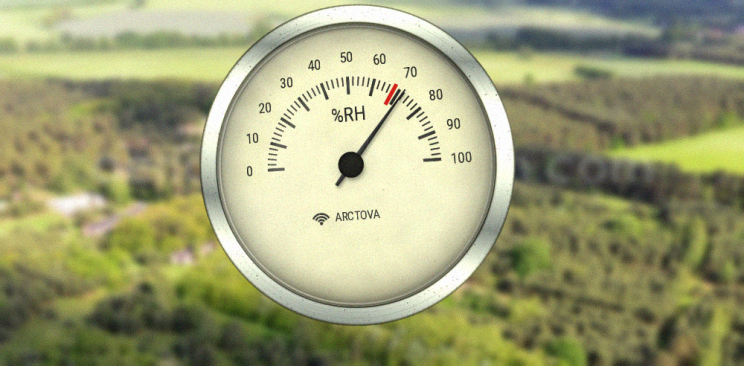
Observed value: 72; %
